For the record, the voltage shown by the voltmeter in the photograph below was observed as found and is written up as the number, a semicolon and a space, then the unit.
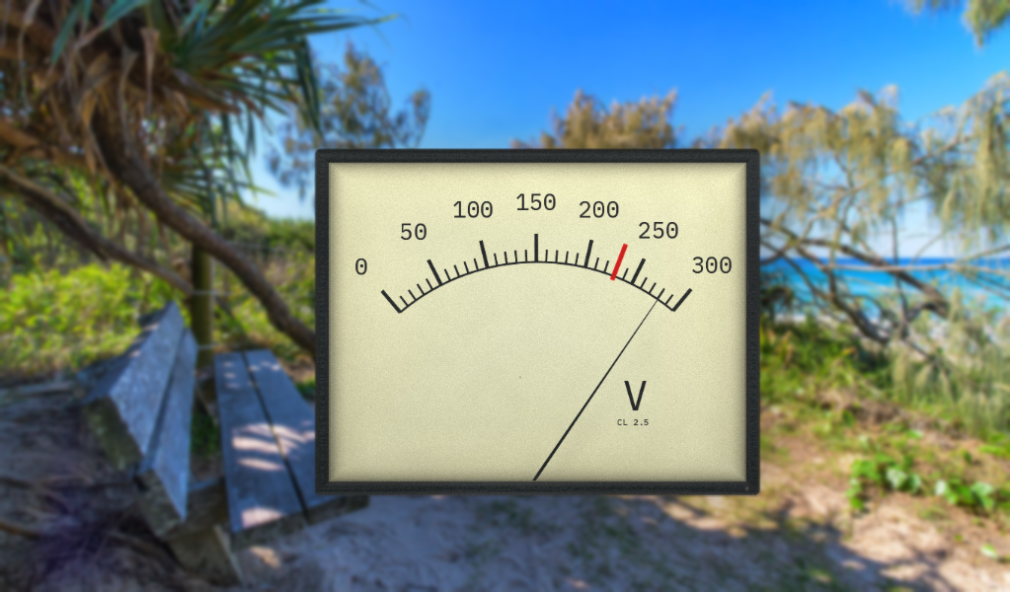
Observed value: 280; V
